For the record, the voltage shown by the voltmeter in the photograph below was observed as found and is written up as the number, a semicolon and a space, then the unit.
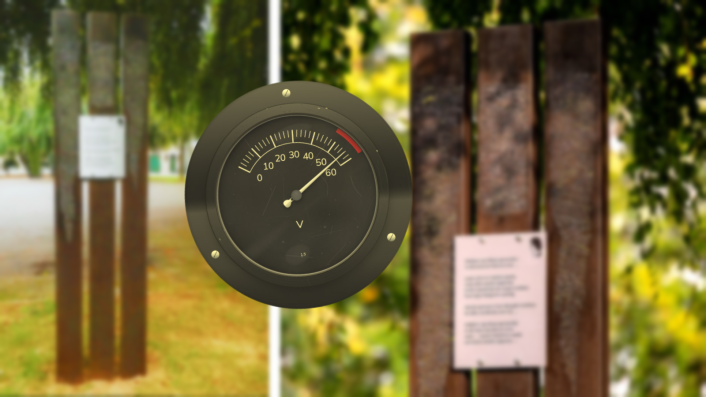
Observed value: 56; V
